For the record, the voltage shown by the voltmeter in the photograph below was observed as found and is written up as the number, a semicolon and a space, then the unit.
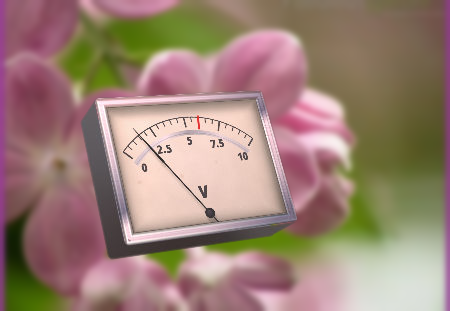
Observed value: 1.5; V
